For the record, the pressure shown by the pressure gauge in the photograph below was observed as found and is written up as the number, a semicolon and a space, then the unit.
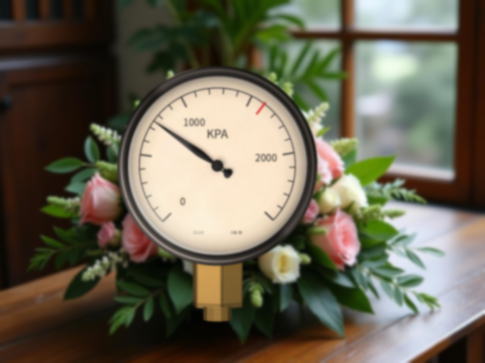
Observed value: 750; kPa
